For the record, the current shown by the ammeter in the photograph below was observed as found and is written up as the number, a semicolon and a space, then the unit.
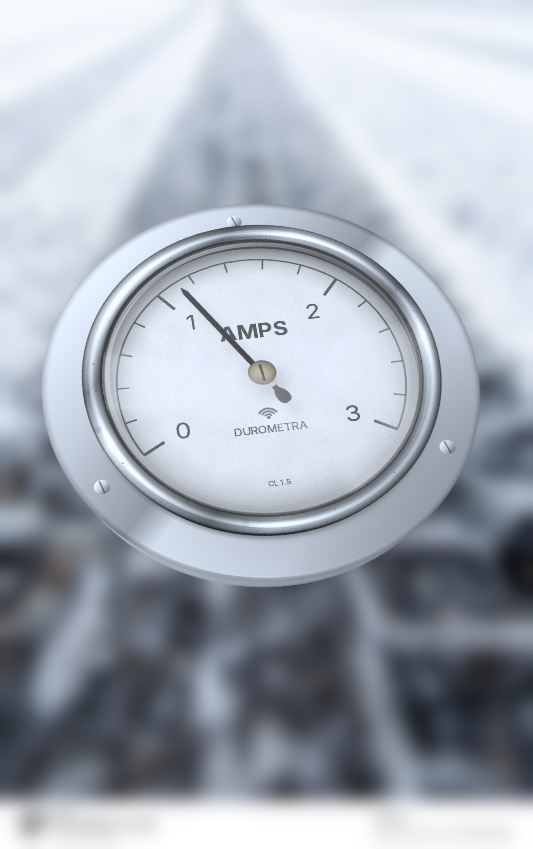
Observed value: 1.1; A
